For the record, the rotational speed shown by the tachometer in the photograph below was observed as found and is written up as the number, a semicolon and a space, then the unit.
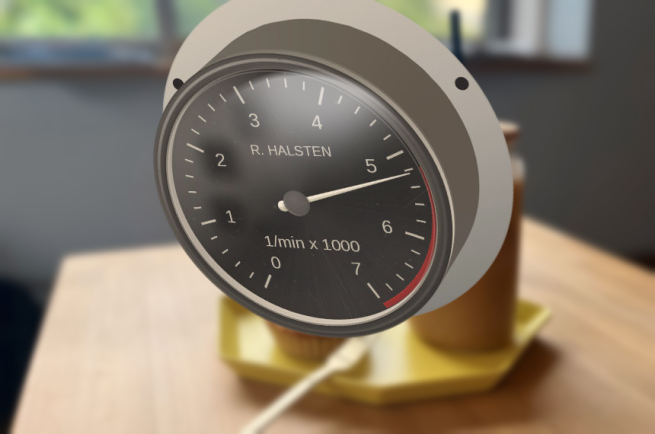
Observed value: 5200; rpm
